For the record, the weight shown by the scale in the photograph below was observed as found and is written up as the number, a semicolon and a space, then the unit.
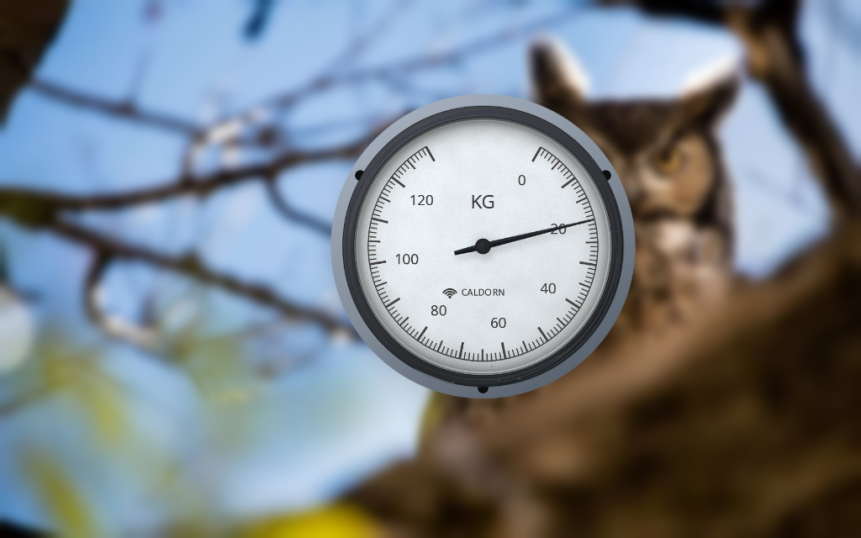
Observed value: 20; kg
